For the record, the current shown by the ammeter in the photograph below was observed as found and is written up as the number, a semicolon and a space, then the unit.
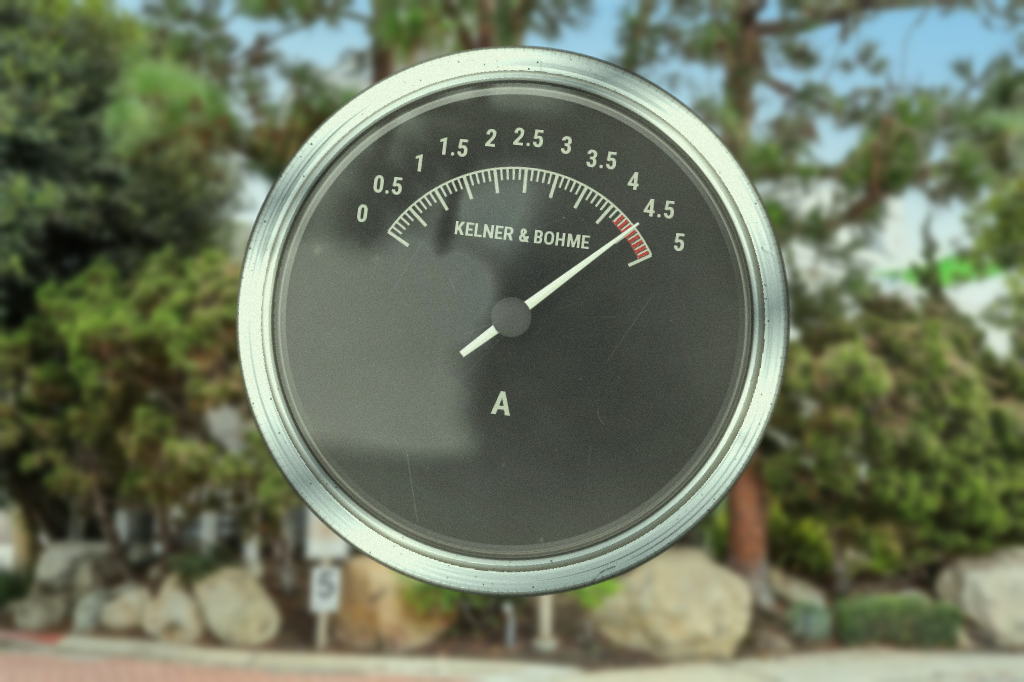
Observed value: 4.5; A
